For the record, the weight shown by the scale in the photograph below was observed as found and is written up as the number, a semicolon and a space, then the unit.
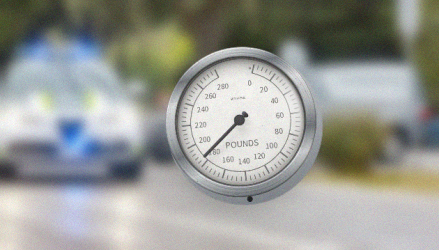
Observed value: 184; lb
